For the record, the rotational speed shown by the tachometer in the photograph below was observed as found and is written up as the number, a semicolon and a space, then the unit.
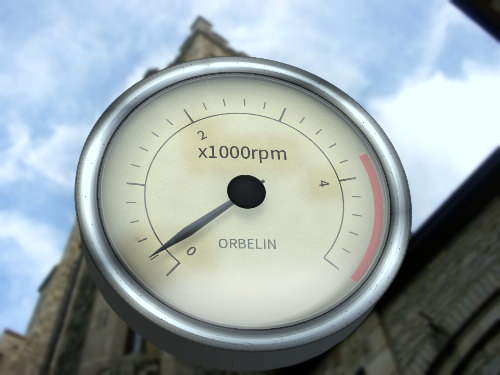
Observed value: 200; rpm
